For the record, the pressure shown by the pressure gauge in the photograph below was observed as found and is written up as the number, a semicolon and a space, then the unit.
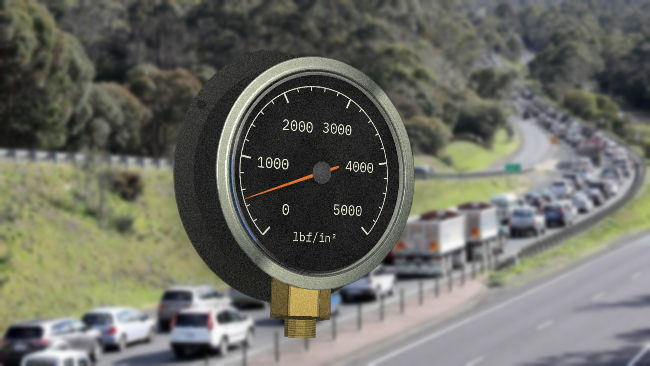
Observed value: 500; psi
